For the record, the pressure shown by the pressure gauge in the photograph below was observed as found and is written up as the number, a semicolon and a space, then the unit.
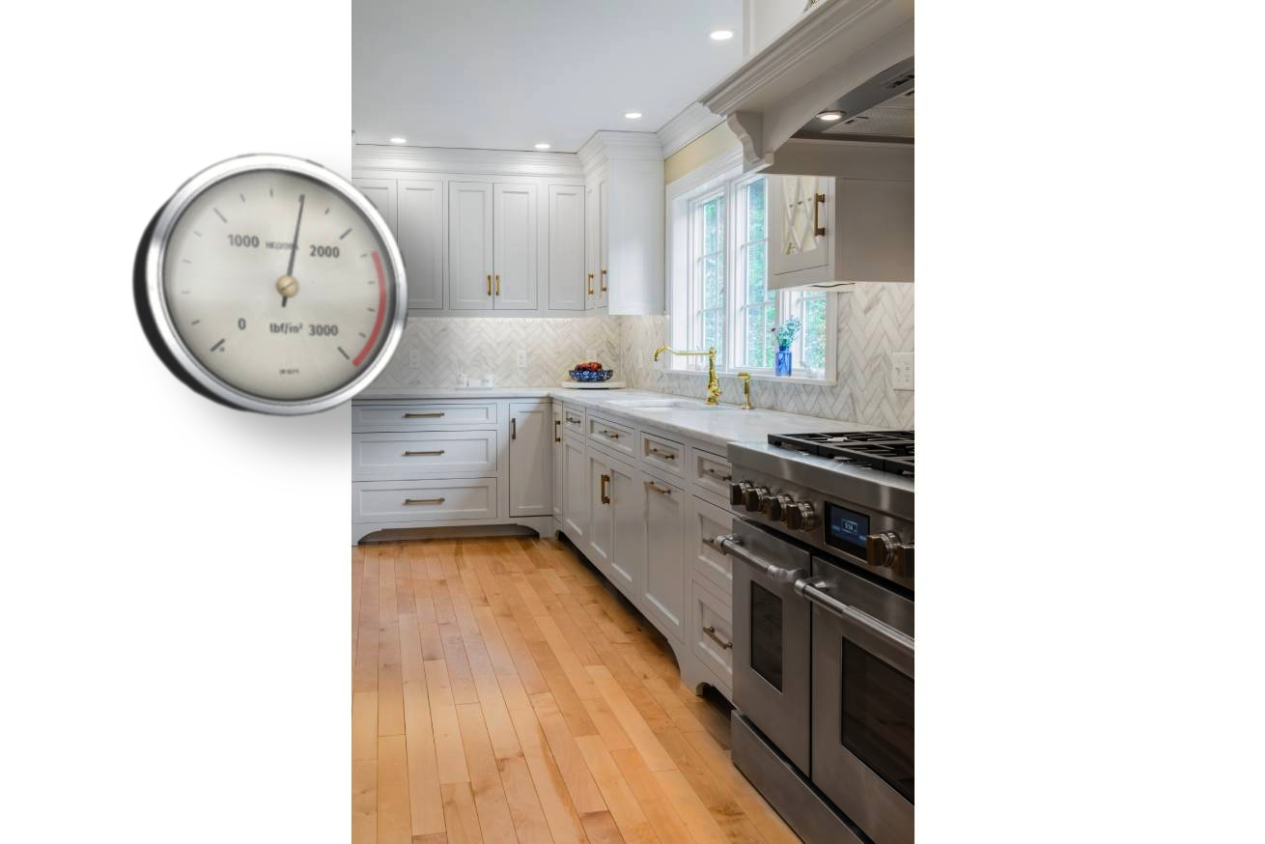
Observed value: 1600; psi
